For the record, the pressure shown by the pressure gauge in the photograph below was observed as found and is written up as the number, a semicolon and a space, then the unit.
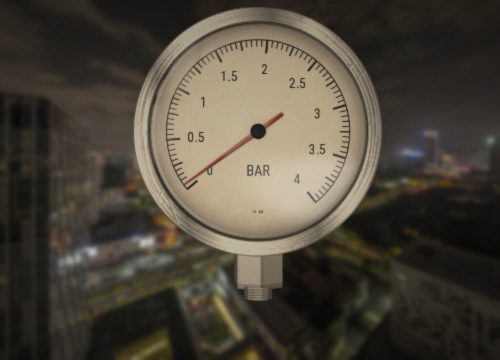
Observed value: 0.05; bar
